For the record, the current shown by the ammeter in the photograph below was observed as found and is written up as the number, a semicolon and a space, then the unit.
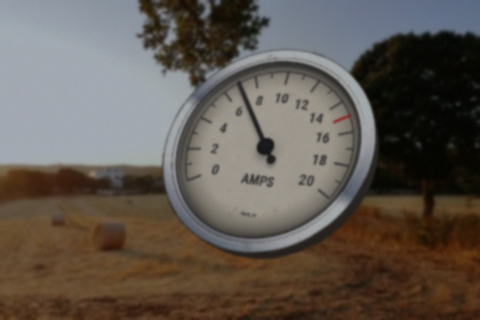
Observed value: 7; A
